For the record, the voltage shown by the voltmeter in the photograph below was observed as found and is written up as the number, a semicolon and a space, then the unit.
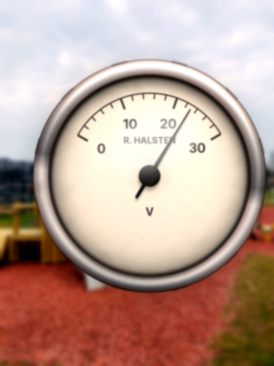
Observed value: 23; V
